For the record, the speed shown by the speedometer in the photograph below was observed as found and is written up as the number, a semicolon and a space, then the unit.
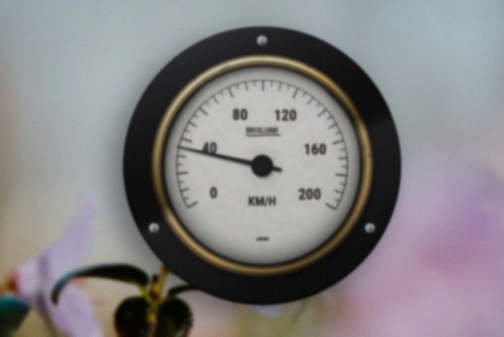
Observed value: 35; km/h
